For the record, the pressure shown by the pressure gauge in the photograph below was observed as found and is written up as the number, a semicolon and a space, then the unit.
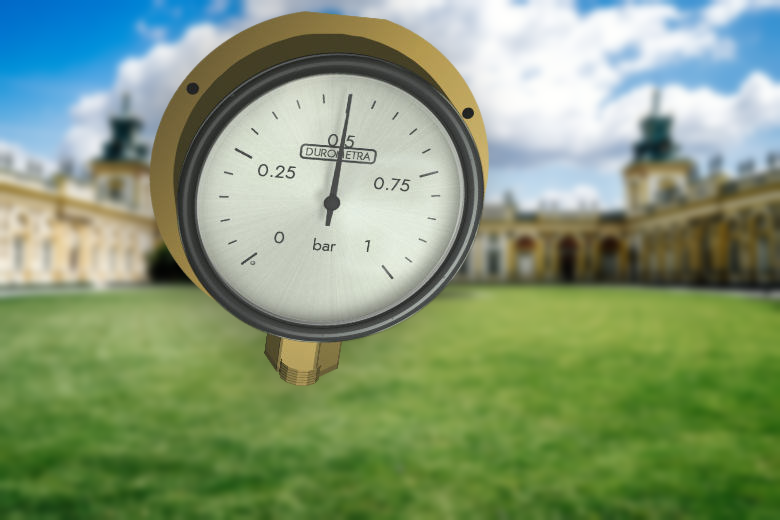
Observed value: 0.5; bar
